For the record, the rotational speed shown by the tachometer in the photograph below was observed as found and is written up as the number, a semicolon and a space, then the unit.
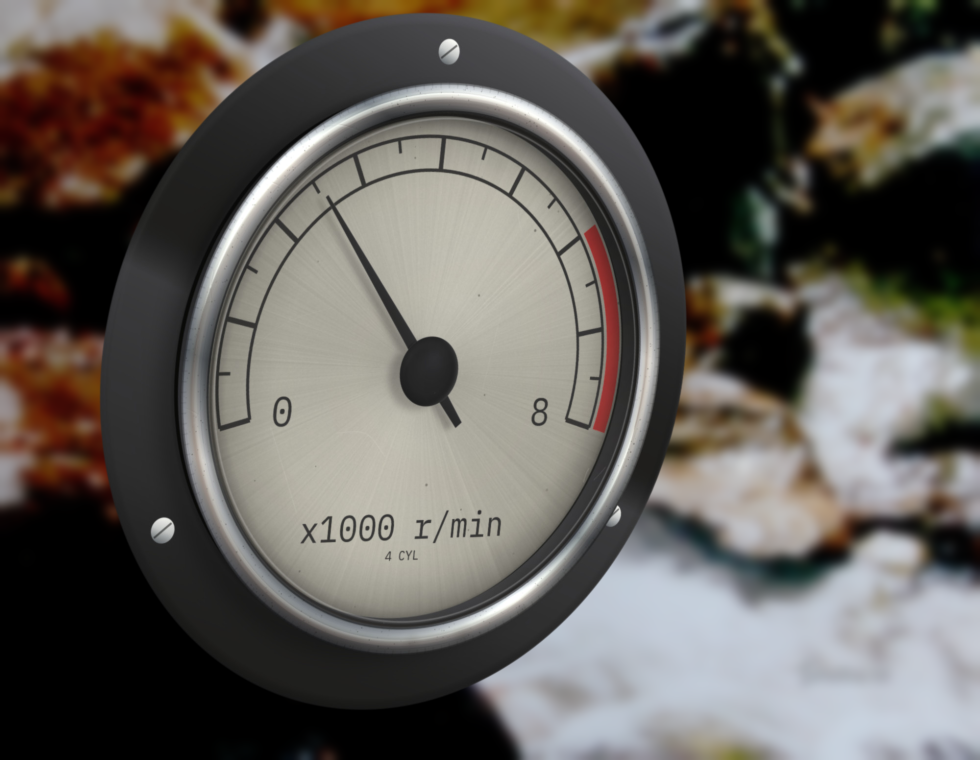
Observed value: 2500; rpm
